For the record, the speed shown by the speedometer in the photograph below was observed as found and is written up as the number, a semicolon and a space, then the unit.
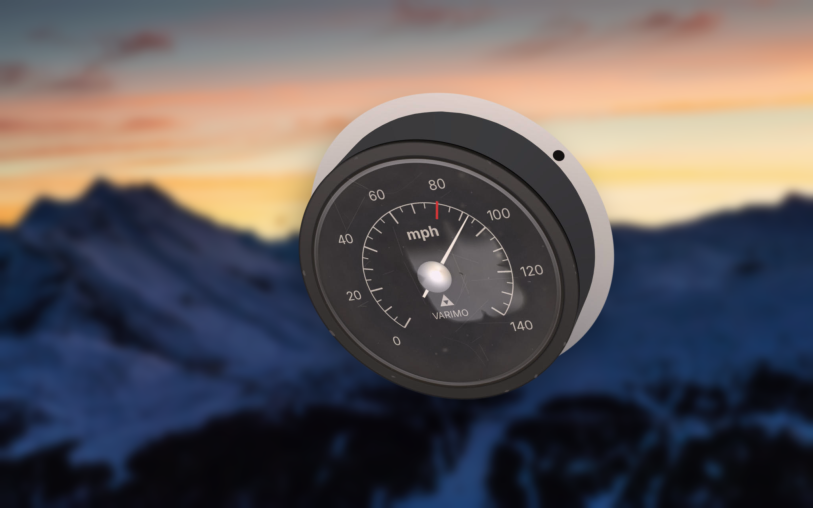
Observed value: 92.5; mph
